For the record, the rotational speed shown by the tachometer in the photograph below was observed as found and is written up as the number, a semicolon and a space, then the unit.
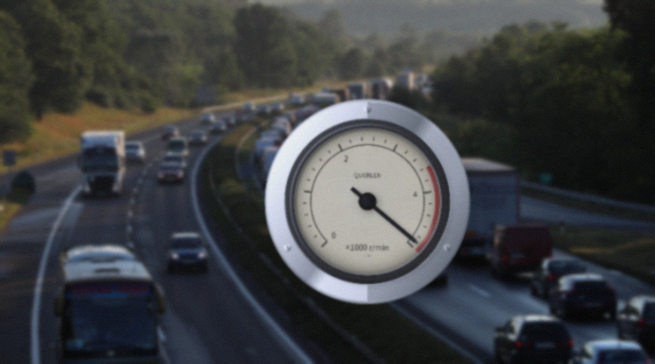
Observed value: 4900; rpm
